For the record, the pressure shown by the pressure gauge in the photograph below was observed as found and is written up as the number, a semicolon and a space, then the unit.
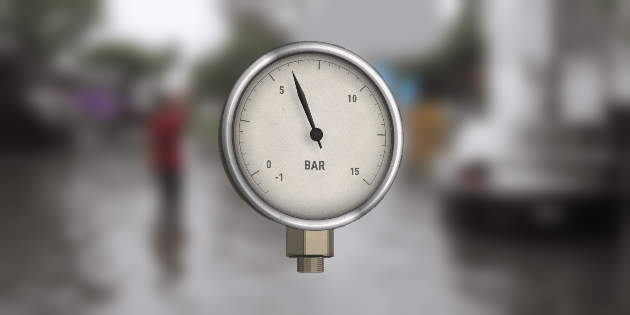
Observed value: 6; bar
